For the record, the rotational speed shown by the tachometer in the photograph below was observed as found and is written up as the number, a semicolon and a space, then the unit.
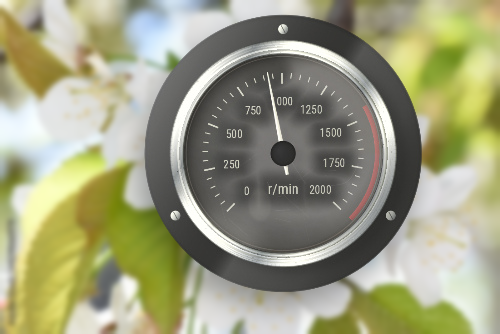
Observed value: 925; rpm
